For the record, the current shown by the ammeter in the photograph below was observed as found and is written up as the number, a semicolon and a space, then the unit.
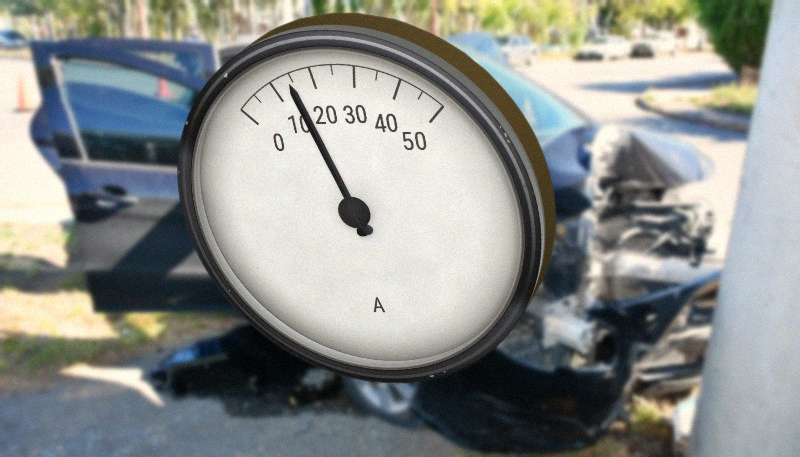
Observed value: 15; A
